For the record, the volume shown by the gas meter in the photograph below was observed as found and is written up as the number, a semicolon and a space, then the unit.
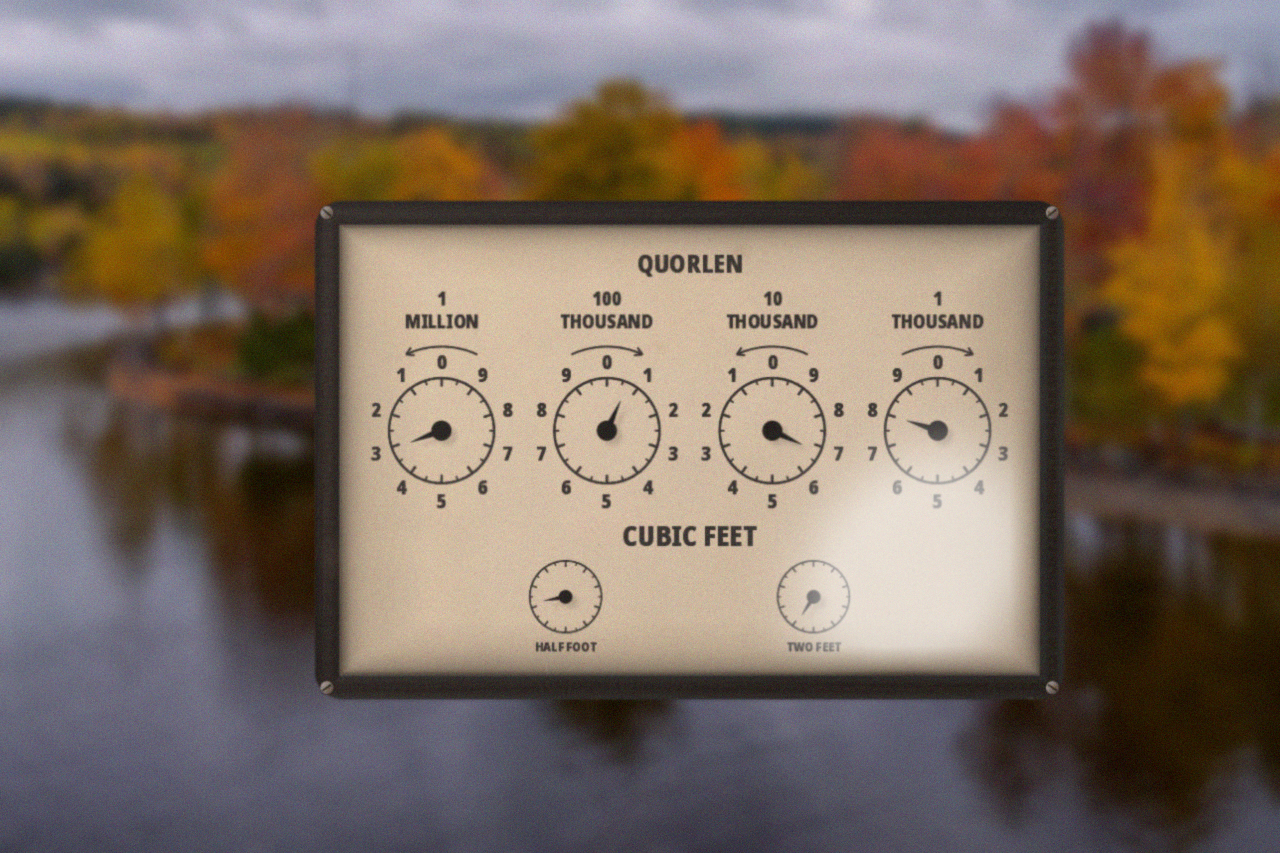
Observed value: 306800; ft³
